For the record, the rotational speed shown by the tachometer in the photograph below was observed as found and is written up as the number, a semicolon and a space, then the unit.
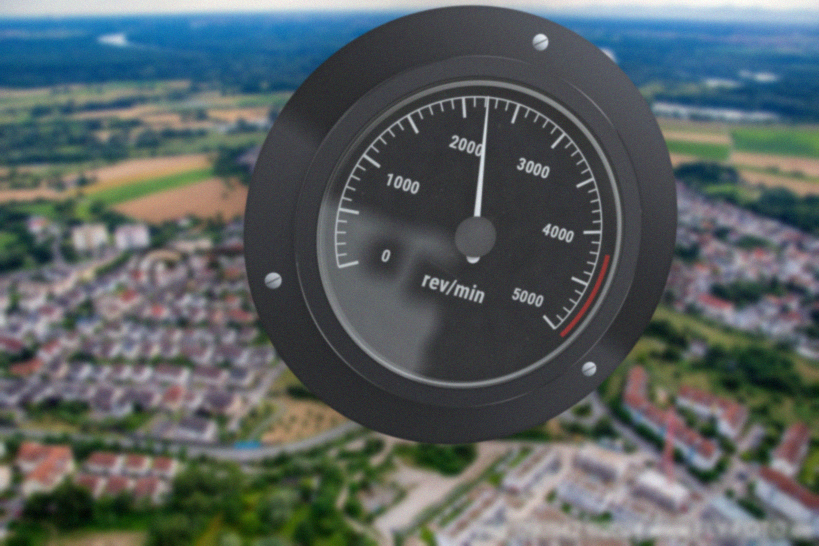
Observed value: 2200; rpm
